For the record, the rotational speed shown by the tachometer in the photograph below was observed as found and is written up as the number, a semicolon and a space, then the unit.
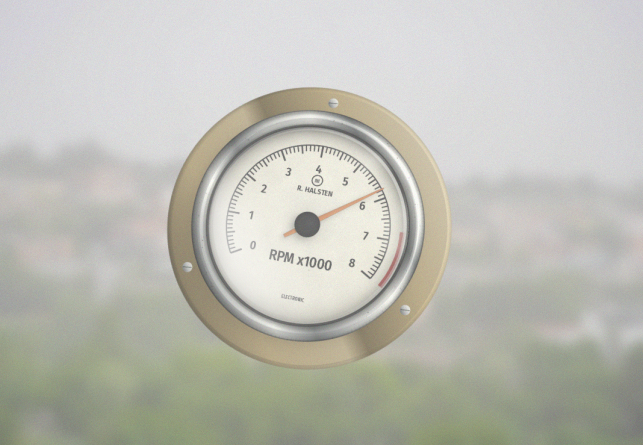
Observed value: 5800; rpm
